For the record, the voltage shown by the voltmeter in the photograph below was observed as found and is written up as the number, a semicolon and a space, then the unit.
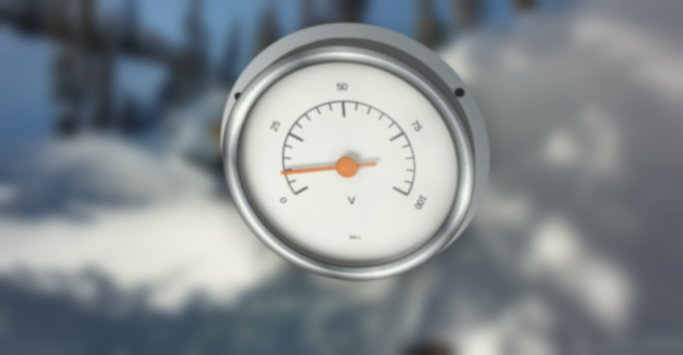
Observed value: 10; V
